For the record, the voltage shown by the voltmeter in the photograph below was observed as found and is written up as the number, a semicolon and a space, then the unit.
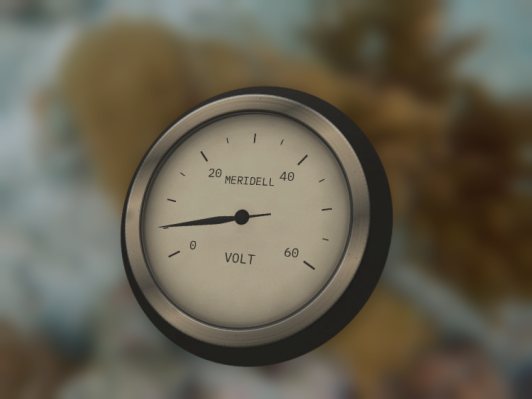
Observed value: 5; V
